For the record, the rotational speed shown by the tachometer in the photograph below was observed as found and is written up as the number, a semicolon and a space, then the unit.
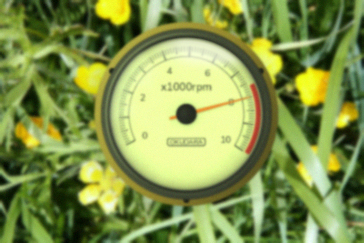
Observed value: 8000; rpm
